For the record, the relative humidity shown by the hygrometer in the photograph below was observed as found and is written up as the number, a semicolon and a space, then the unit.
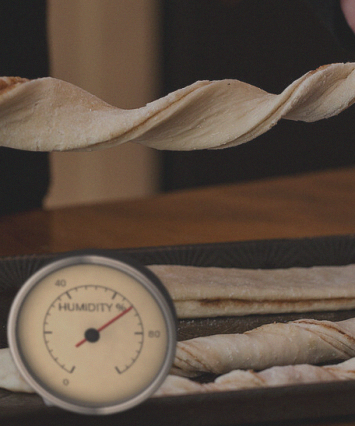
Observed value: 68; %
